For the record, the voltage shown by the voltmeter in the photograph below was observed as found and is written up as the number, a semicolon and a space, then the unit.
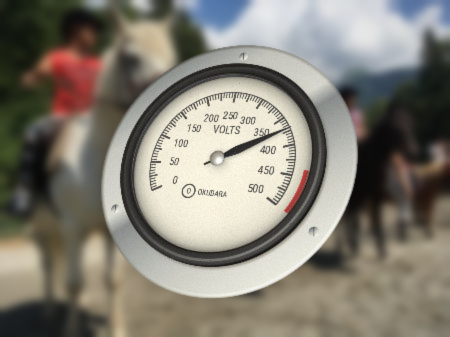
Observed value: 375; V
